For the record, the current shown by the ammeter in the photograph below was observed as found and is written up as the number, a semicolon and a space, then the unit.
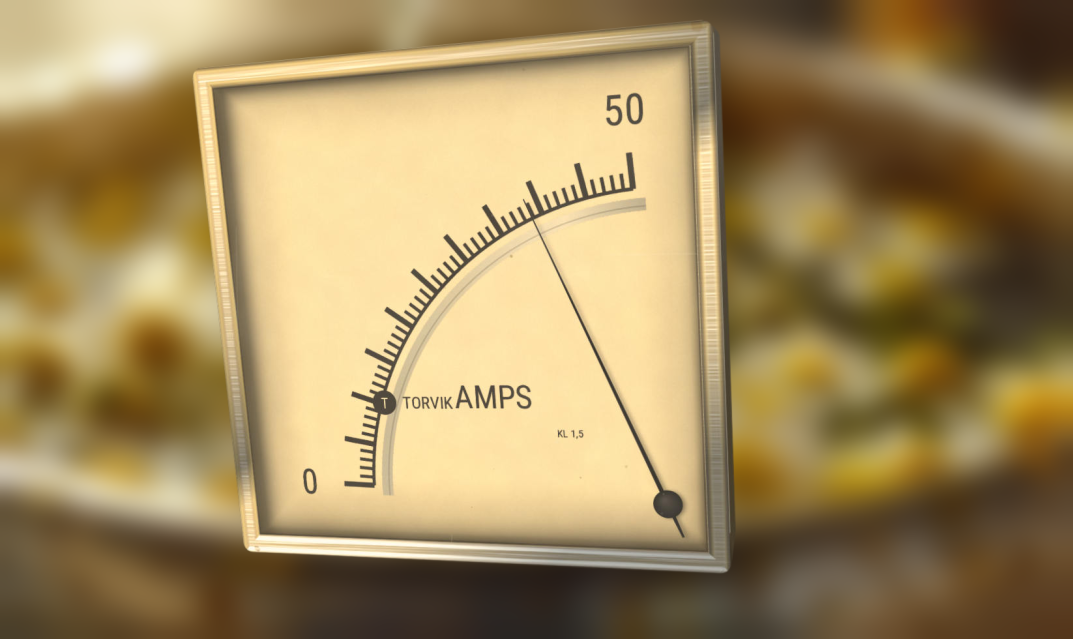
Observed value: 39; A
